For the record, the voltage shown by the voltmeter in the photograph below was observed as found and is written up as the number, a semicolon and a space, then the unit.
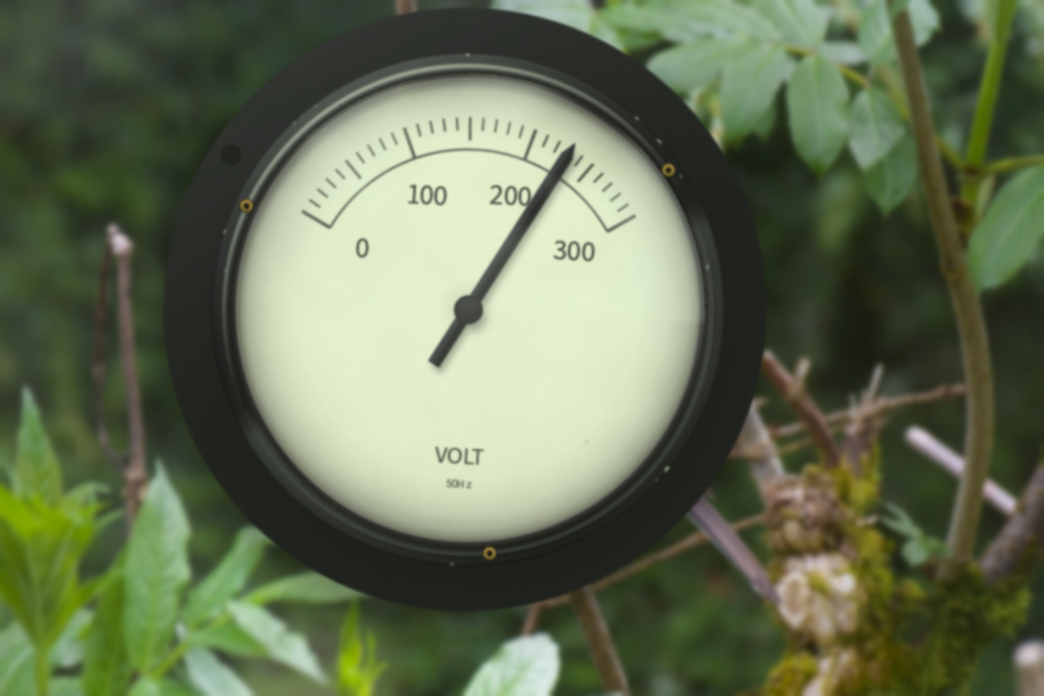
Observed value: 230; V
